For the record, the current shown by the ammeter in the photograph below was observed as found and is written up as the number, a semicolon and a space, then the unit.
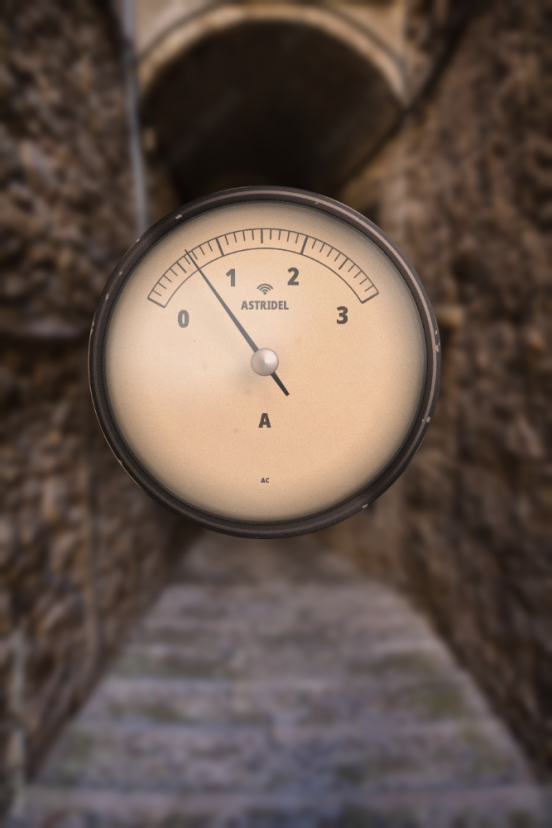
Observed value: 0.65; A
